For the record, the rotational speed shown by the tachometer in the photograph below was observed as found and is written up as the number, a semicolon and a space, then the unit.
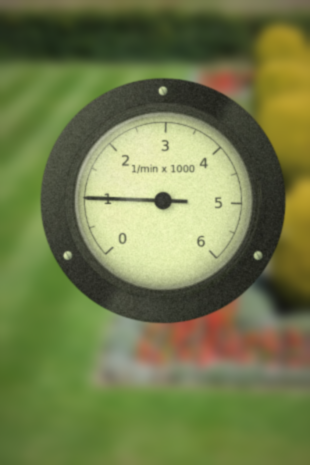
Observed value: 1000; rpm
